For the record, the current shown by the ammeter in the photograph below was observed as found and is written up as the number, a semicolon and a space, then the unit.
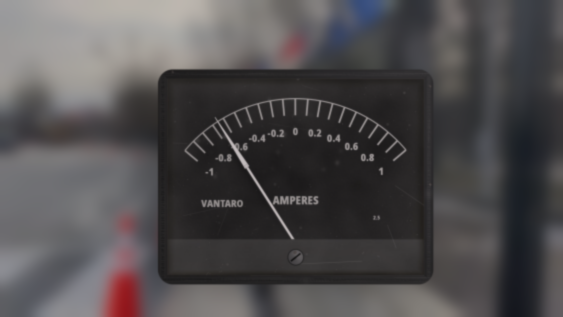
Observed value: -0.65; A
